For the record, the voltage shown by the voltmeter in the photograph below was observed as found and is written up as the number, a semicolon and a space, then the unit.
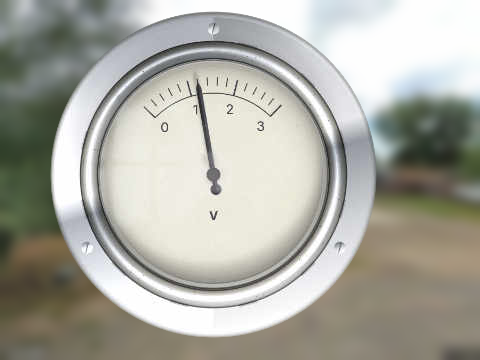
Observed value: 1.2; V
